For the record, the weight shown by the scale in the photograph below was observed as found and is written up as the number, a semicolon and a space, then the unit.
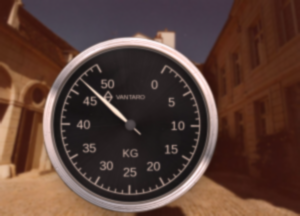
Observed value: 47; kg
